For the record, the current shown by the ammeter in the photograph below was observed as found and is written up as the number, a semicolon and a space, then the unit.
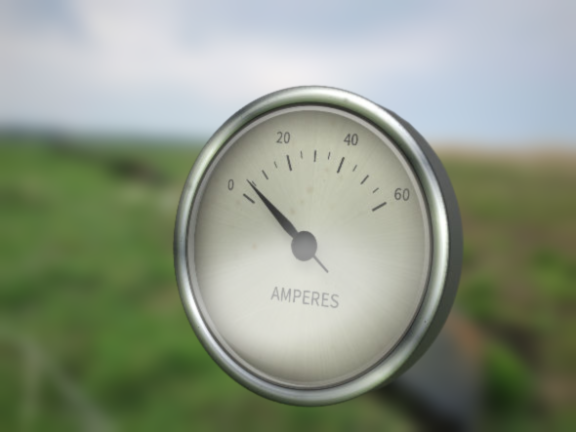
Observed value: 5; A
